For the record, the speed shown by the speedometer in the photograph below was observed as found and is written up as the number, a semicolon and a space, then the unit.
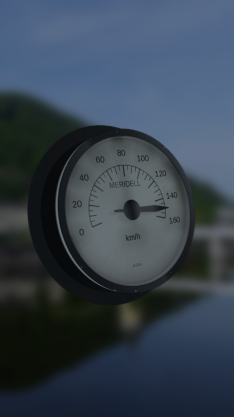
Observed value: 150; km/h
